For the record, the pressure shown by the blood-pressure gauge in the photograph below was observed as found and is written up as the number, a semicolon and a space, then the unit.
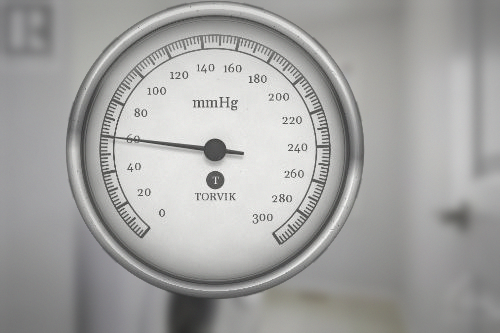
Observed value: 60; mmHg
